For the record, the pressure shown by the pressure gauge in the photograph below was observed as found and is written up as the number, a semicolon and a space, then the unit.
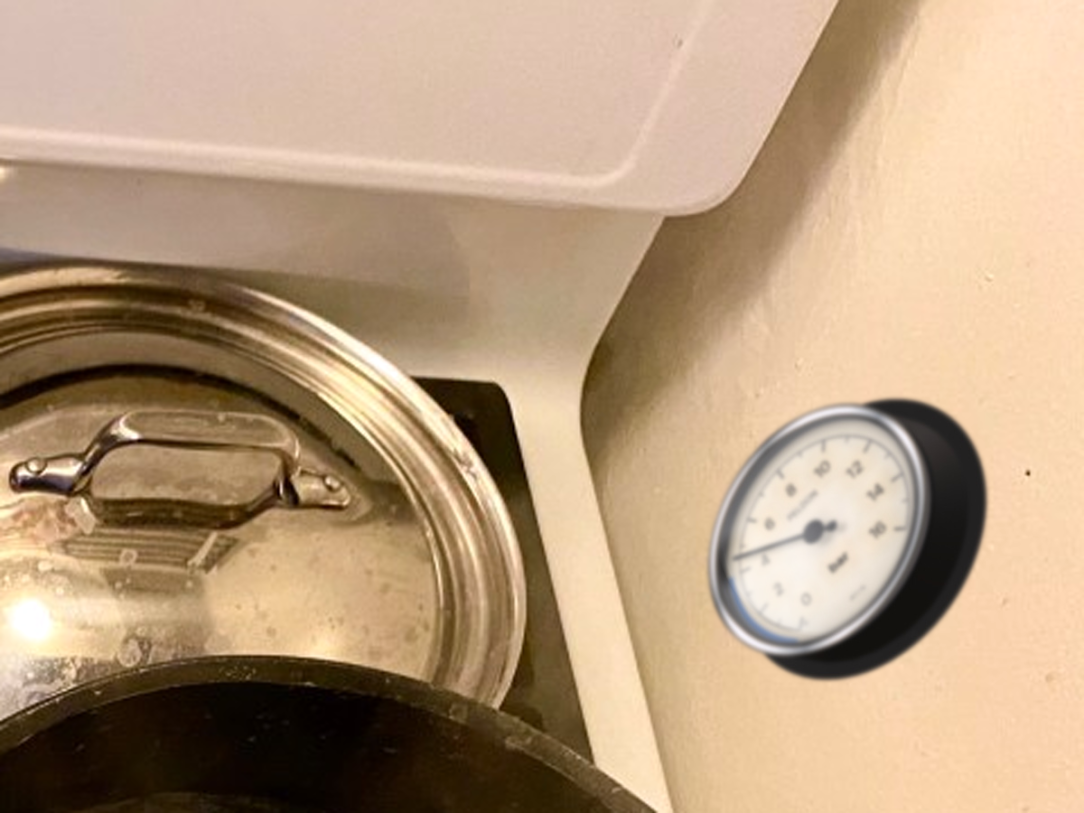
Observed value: 4.5; bar
